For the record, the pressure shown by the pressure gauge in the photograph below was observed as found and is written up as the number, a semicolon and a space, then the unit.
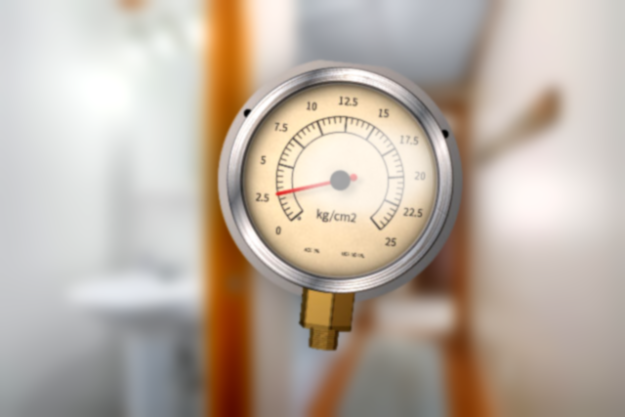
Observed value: 2.5; kg/cm²
